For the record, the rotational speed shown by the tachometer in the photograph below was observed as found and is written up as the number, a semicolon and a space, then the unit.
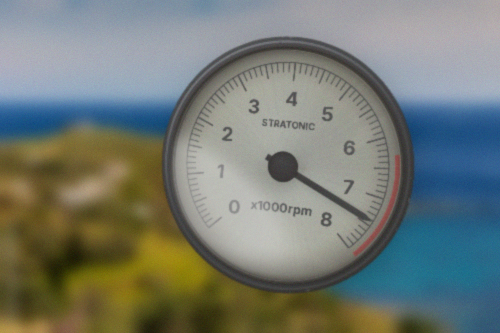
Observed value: 7400; rpm
